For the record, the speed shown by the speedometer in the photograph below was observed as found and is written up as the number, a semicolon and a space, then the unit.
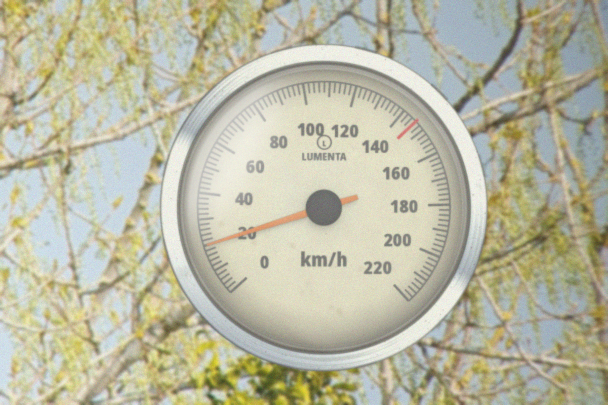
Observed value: 20; km/h
